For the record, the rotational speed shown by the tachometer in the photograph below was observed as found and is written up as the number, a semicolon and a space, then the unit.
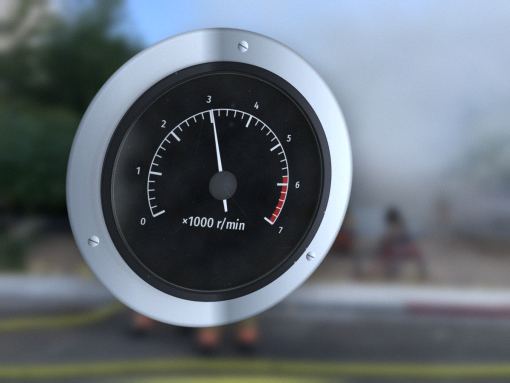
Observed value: 3000; rpm
